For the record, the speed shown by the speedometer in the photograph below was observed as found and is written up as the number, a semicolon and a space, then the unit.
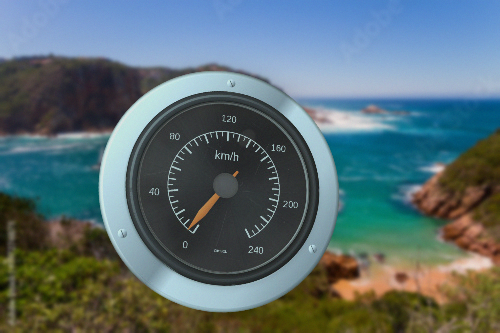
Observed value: 5; km/h
